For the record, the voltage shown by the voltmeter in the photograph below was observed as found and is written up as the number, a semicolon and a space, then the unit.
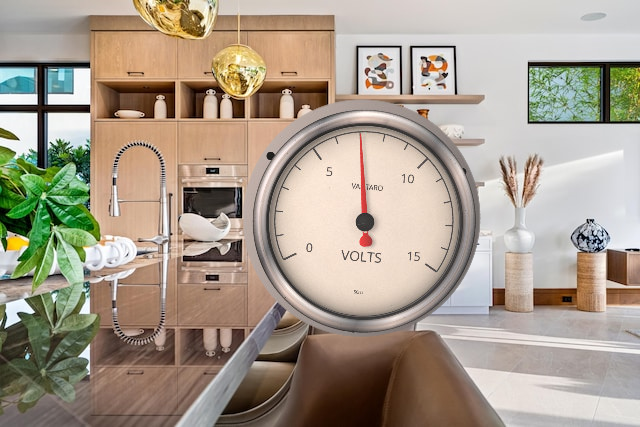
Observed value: 7; V
